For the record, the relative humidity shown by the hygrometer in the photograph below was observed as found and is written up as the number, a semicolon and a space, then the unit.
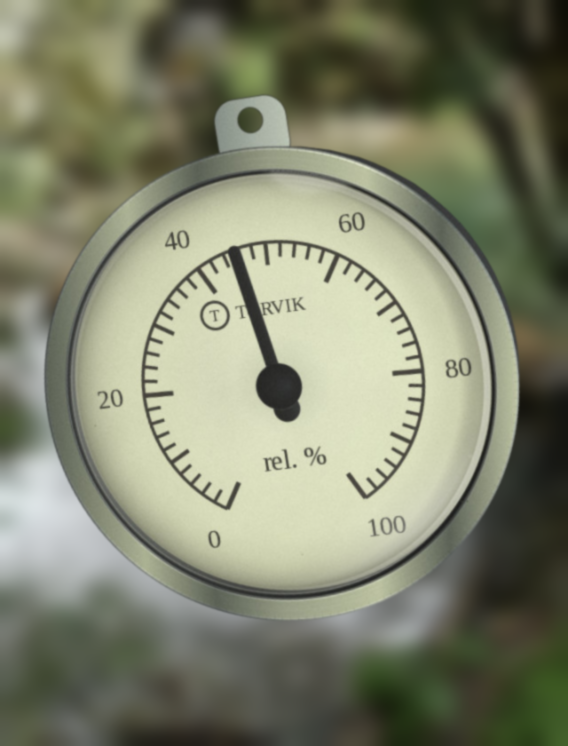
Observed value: 46; %
